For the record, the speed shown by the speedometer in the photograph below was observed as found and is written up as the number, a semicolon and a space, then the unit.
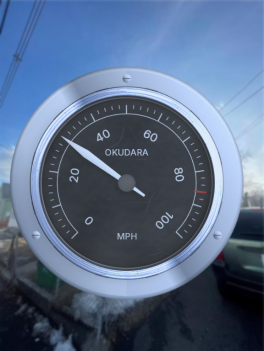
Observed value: 30; mph
